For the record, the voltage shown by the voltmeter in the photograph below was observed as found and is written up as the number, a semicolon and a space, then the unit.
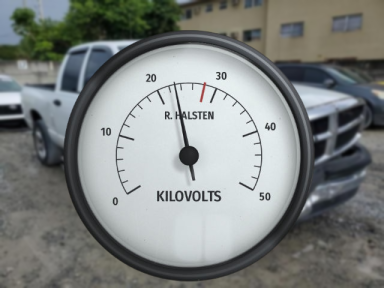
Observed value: 23; kV
